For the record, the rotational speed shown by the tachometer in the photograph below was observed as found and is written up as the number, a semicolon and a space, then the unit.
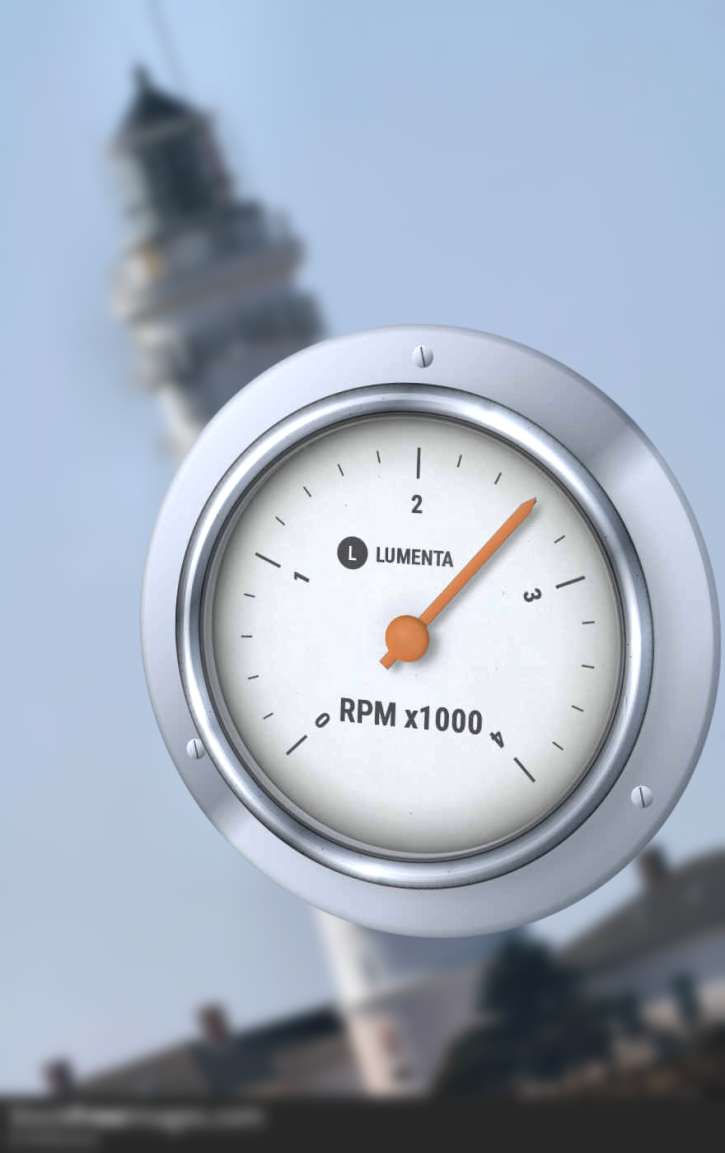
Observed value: 2600; rpm
